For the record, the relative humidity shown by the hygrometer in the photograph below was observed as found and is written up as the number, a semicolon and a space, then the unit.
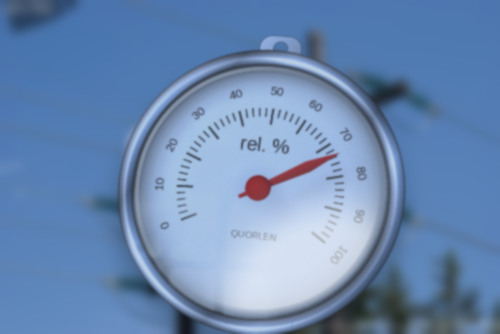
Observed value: 74; %
